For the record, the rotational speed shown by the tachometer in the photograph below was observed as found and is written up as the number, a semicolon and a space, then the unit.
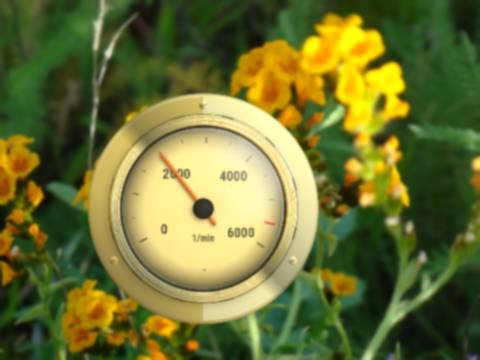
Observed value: 2000; rpm
